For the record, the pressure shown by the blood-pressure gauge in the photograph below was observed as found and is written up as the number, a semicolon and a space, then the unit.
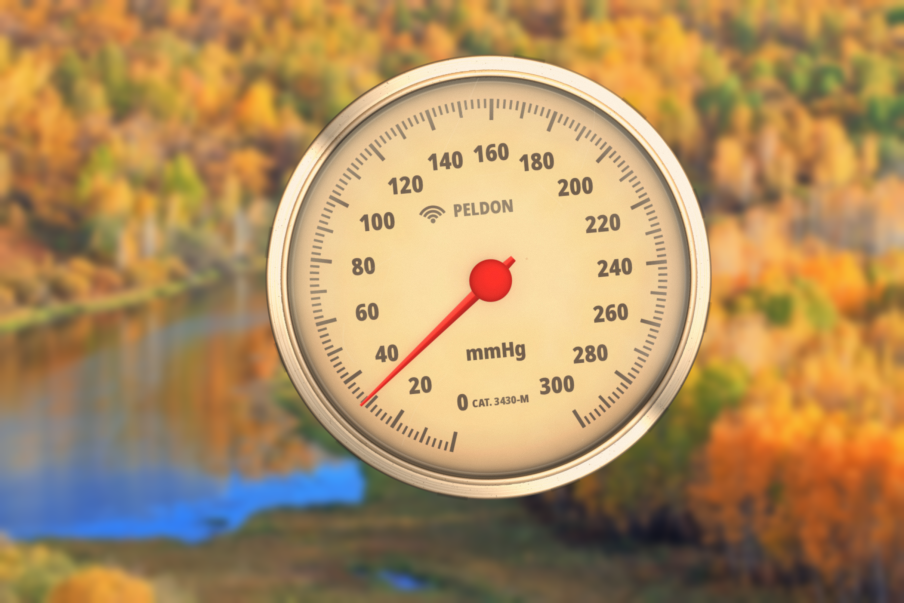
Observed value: 32; mmHg
